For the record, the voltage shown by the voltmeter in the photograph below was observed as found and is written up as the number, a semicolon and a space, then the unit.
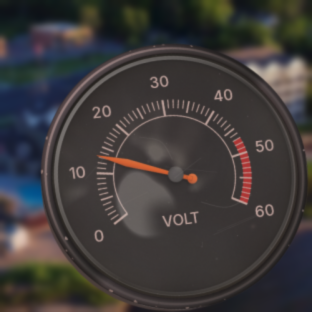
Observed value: 13; V
